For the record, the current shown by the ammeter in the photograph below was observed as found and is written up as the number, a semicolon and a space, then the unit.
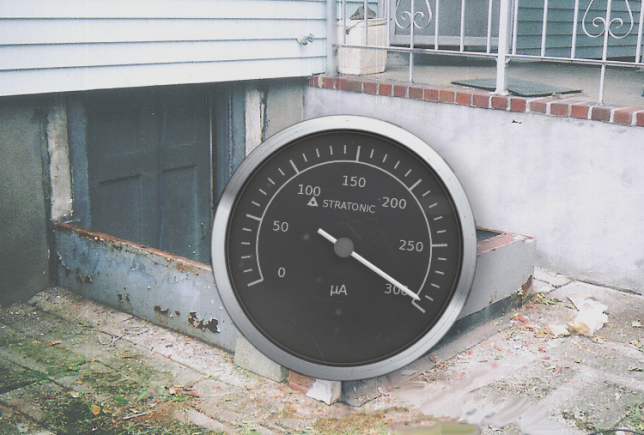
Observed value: 295; µA
